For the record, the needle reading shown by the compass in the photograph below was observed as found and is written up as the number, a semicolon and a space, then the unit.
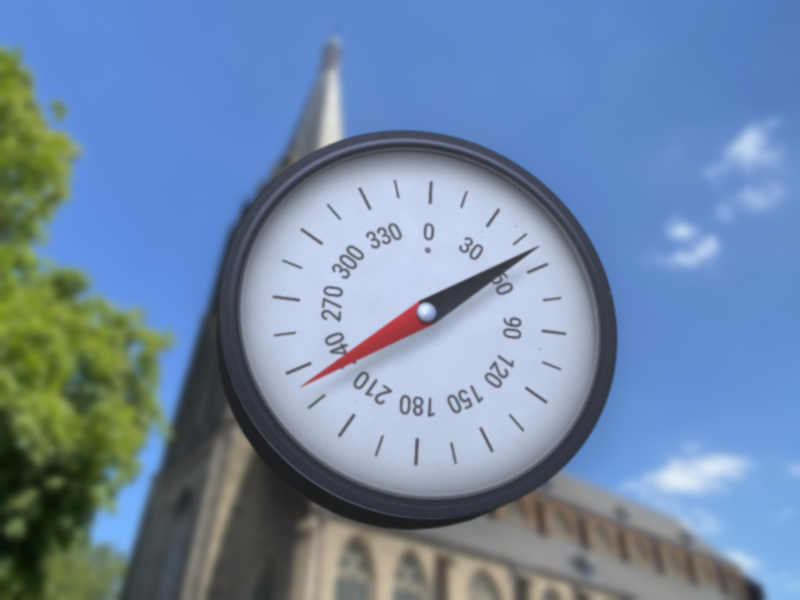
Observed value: 232.5; °
